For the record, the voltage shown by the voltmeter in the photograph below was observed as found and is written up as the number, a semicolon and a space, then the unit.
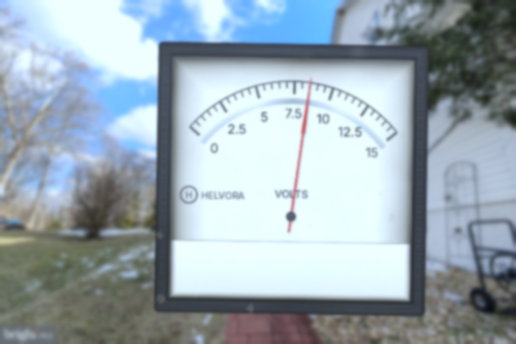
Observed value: 8.5; V
